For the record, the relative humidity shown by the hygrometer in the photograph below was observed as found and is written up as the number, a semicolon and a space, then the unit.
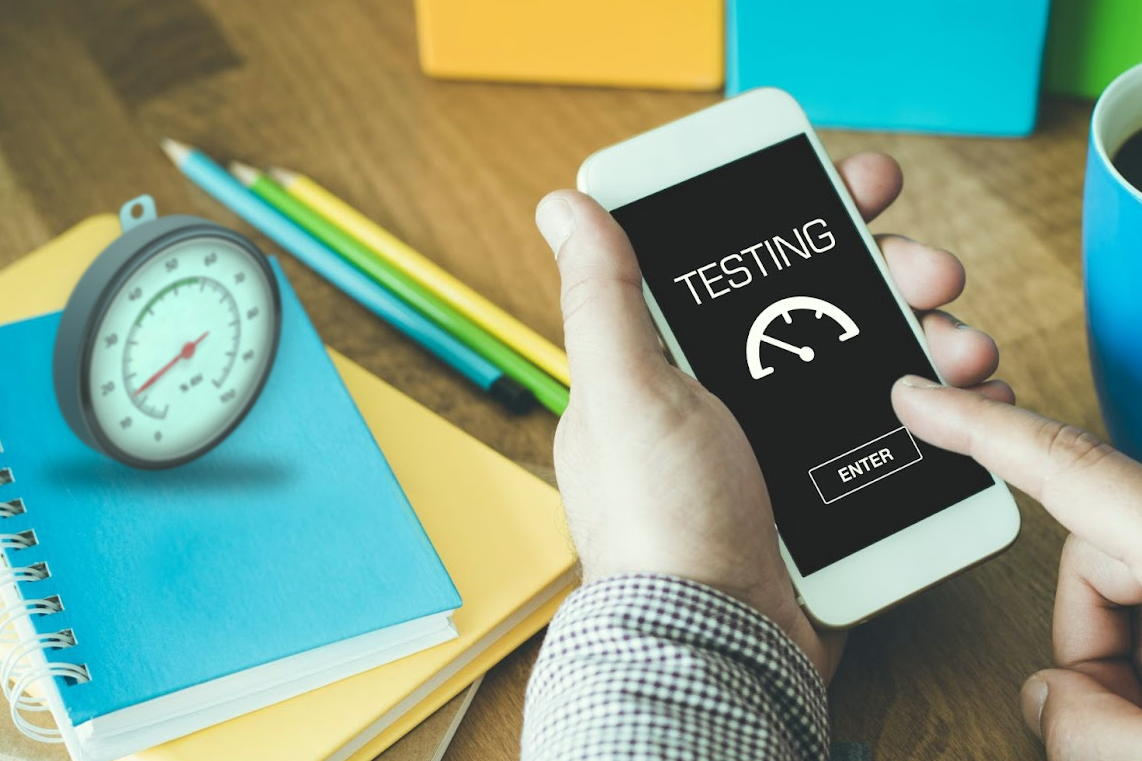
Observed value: 15; %
